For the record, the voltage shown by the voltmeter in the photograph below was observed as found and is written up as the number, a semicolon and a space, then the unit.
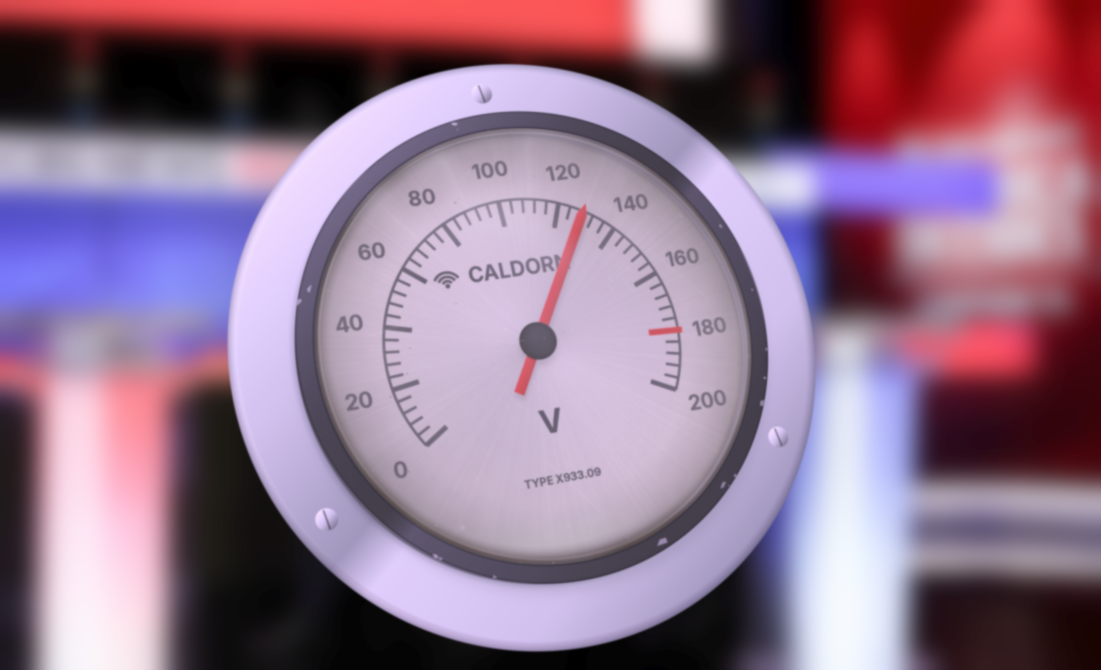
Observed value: 128; V
